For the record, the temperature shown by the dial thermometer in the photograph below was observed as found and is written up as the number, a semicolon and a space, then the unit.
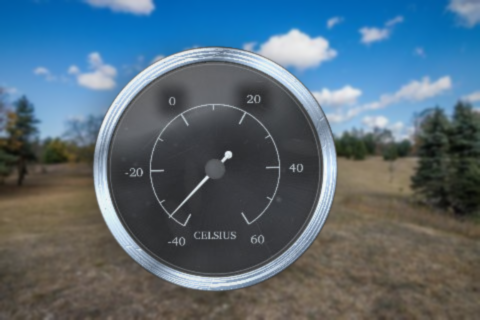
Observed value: -35; °C
